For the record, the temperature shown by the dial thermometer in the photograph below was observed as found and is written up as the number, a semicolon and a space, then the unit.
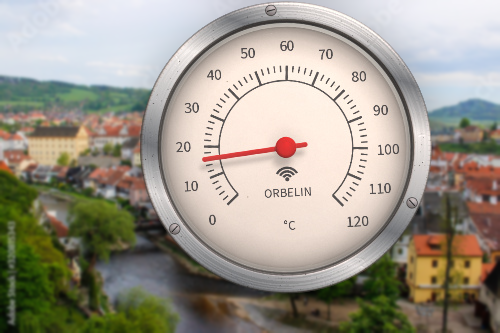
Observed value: 16; °C
